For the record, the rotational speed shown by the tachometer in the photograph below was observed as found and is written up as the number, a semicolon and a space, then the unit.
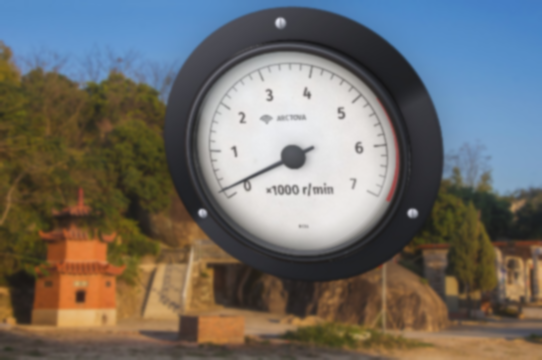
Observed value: 200; rpm
